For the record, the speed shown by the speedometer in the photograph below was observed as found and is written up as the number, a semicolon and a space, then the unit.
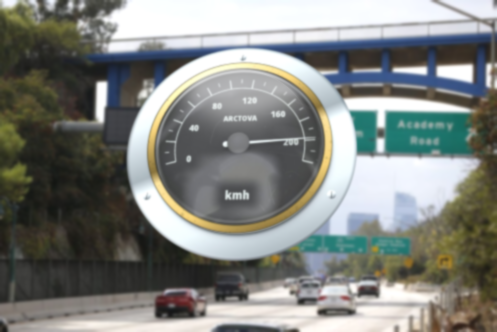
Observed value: 200; km/h
